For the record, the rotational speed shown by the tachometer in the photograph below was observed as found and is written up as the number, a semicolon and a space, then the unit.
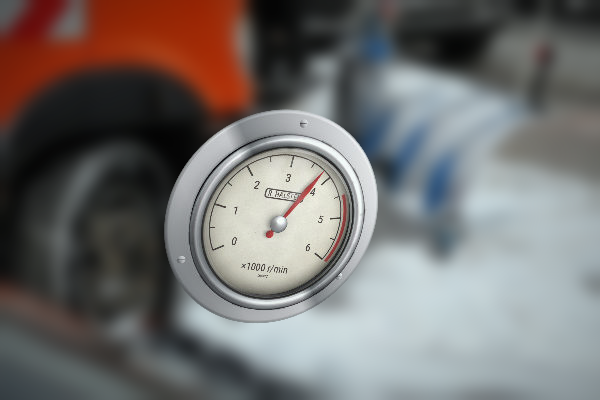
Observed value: 3750; rpm
